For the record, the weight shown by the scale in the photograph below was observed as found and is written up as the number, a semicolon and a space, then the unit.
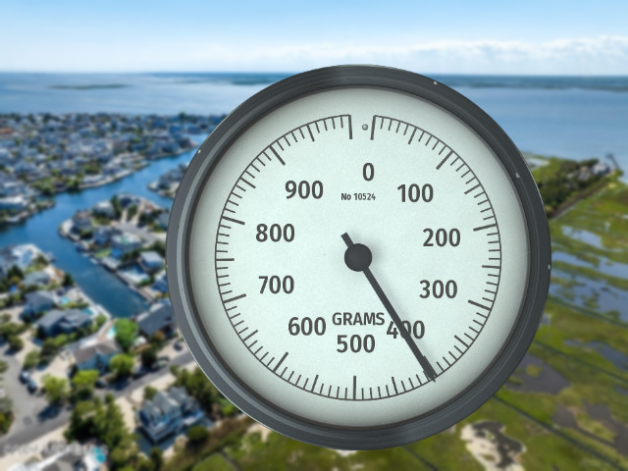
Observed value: 405; g
